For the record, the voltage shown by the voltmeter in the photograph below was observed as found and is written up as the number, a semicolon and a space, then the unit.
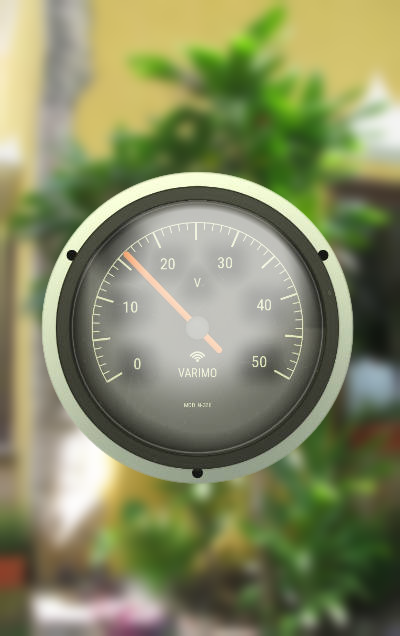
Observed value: 16; V
